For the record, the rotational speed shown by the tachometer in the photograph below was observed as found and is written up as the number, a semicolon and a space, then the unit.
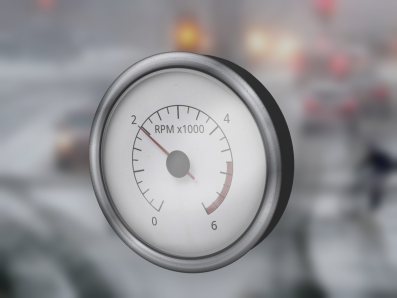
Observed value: 2000; rpm
